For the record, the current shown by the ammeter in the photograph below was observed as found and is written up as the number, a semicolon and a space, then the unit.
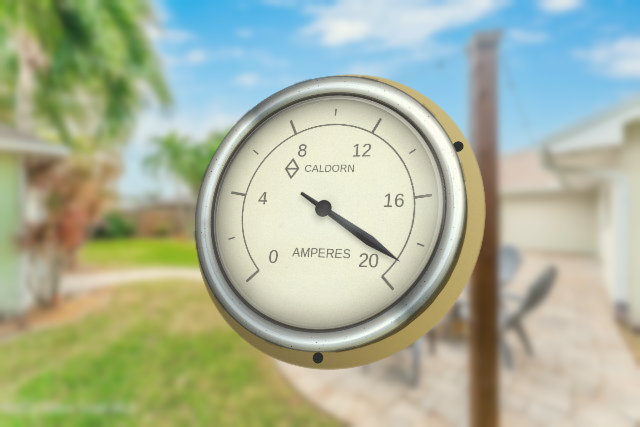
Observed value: 19; A
